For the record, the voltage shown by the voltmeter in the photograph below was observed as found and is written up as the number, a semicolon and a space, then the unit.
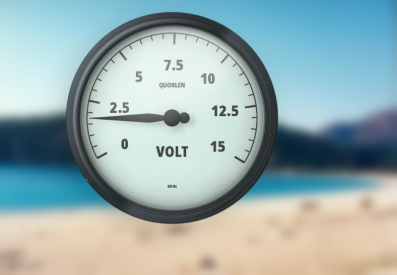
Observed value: 1.75; V
